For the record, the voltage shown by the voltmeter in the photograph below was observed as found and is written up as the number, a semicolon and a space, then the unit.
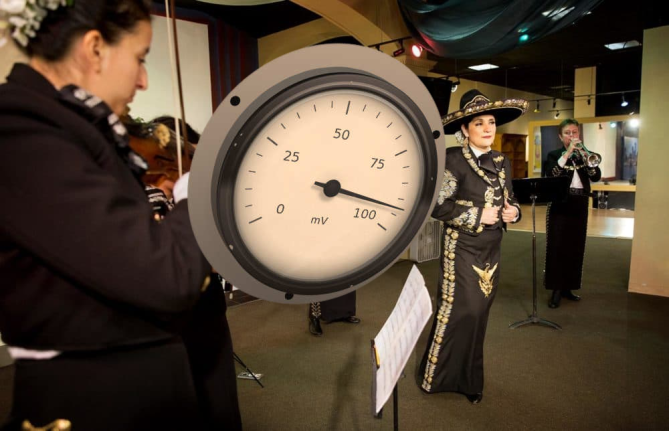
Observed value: 92.5; mV
